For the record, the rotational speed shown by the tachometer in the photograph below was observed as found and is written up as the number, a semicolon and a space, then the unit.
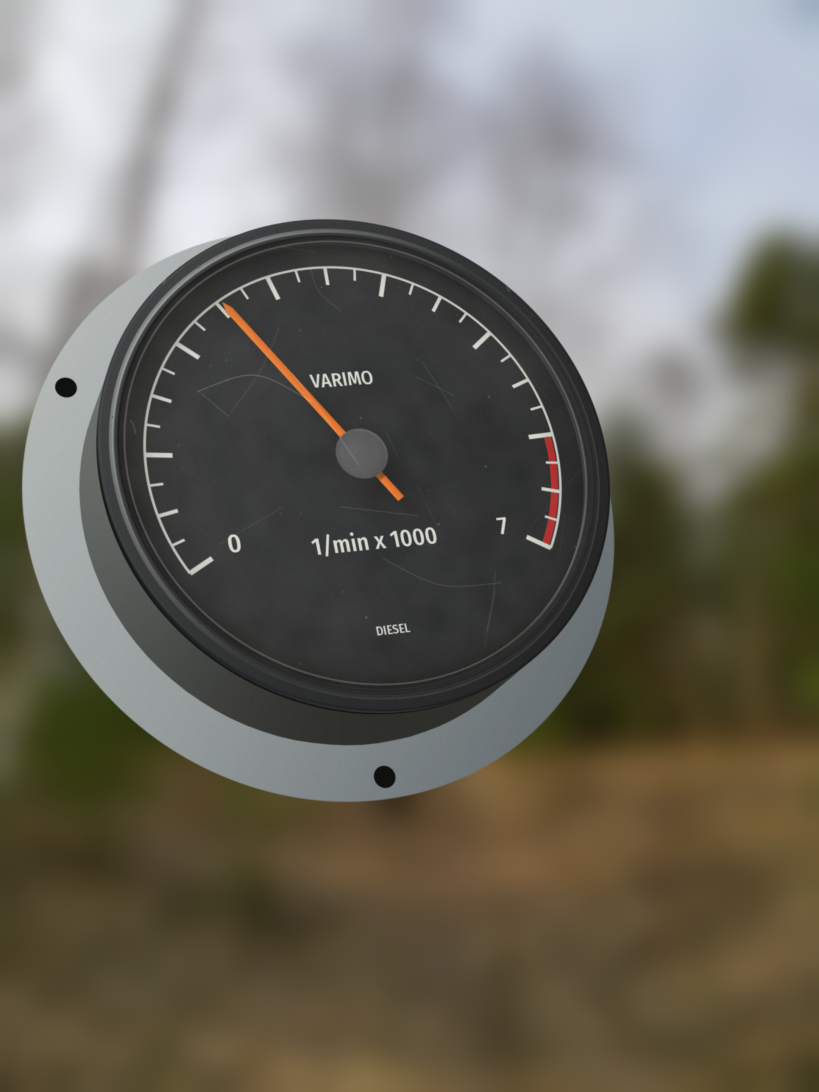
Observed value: 2500; rpm
